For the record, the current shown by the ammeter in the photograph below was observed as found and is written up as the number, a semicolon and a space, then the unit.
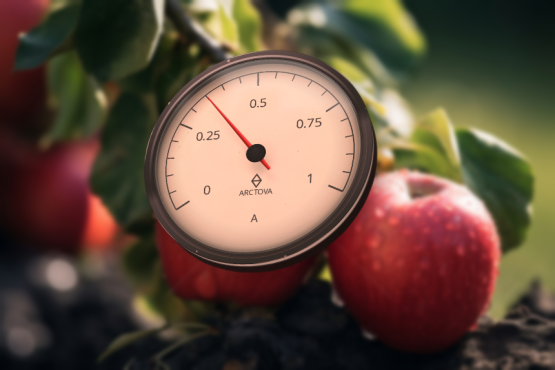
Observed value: 0.35; A
